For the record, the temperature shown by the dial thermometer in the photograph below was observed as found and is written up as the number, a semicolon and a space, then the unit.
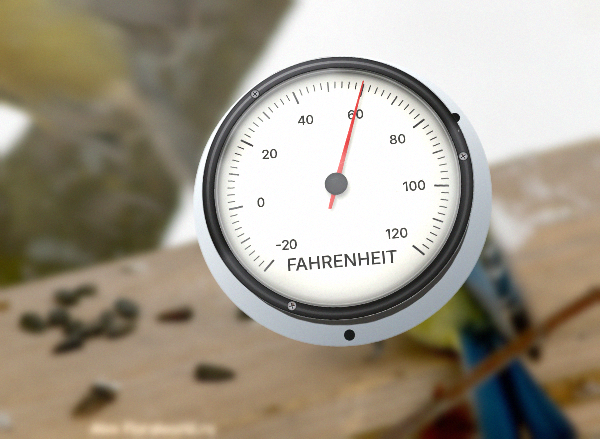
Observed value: 60; °F
